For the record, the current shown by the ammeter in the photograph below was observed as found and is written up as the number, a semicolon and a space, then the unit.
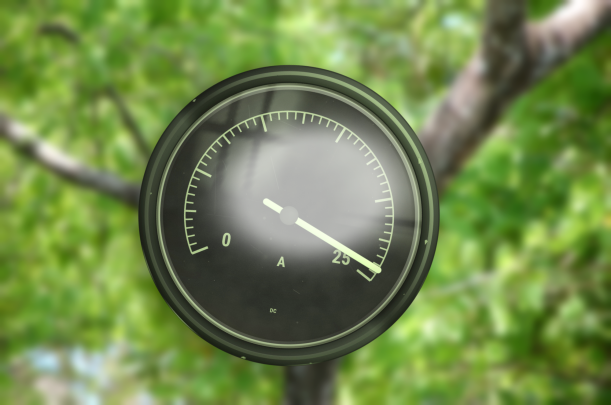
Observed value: 24.25; A
